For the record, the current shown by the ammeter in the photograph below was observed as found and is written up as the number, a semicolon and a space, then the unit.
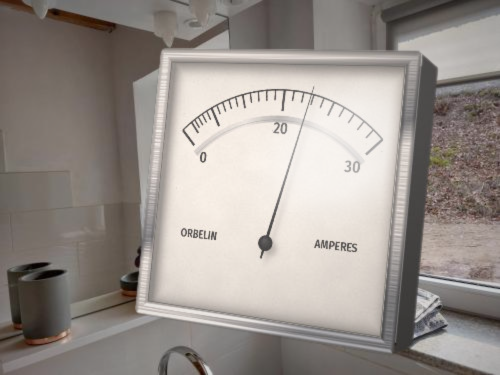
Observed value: 23; A
